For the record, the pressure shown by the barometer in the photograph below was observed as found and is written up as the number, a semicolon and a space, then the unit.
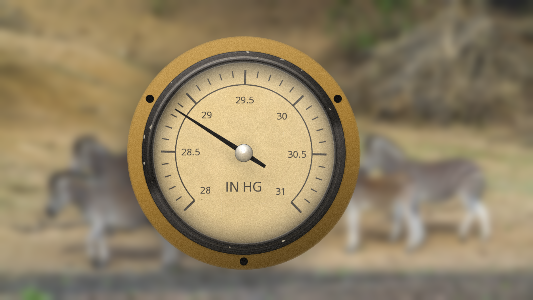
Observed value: 28.85; inHg
